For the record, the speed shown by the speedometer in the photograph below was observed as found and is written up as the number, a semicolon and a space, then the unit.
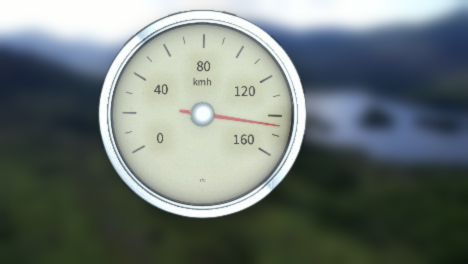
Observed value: 145; km/h
